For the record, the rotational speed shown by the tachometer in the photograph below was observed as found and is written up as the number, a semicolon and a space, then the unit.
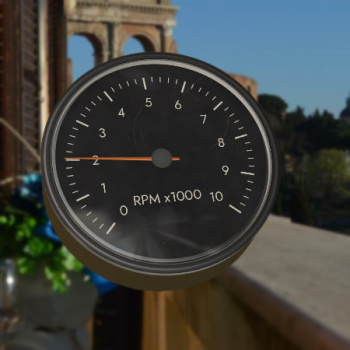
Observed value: 2000; rpm
